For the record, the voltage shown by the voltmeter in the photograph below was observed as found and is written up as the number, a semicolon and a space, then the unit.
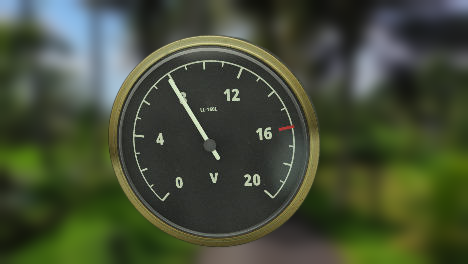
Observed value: 8; V
